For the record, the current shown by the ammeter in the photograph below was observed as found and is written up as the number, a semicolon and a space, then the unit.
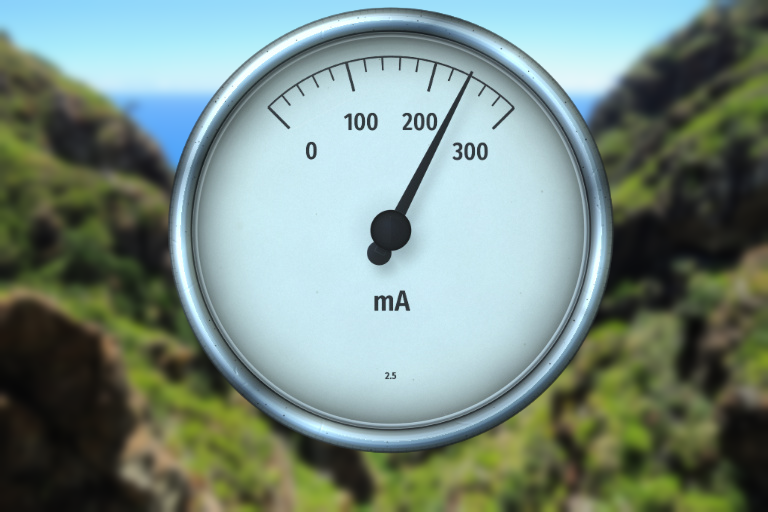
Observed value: 240; mA
